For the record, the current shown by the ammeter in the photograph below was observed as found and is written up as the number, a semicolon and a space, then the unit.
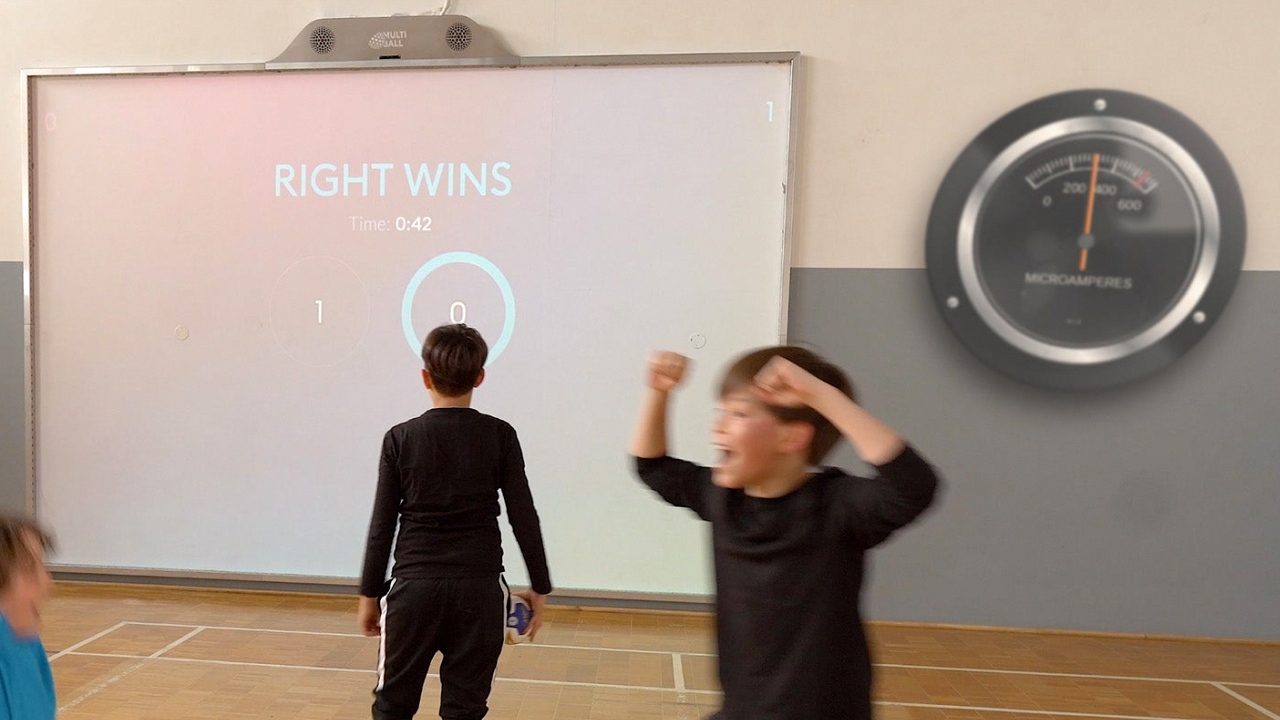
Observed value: 300; µA
